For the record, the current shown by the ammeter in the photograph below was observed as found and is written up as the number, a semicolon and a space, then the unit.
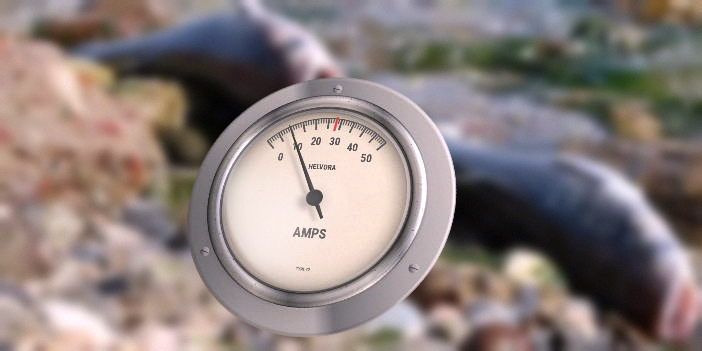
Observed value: 10; A
